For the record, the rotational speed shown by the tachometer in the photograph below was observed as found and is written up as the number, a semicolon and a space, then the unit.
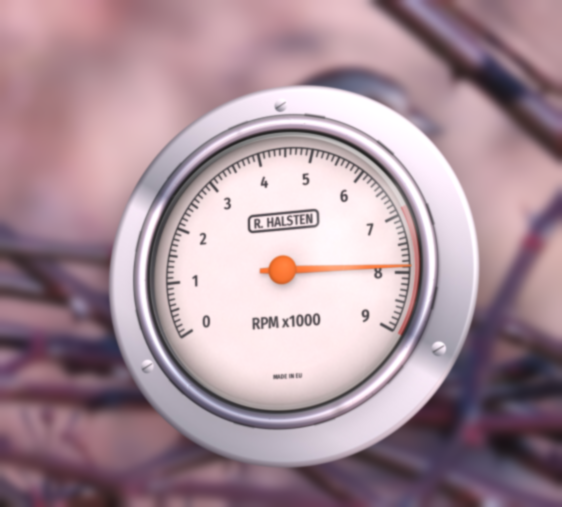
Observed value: 7900; rpm
